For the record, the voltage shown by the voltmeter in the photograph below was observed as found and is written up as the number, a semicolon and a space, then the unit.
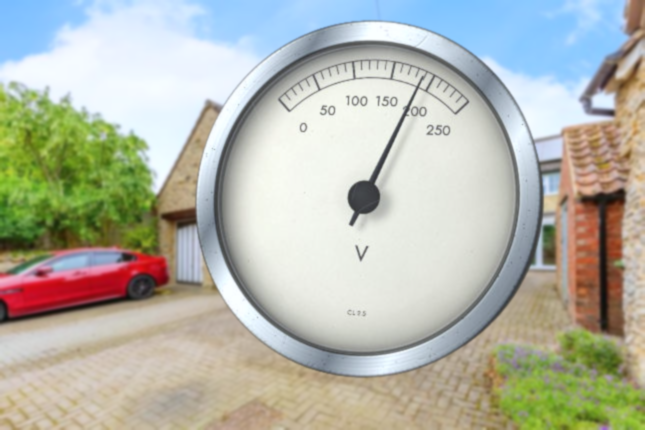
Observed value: 190; V
